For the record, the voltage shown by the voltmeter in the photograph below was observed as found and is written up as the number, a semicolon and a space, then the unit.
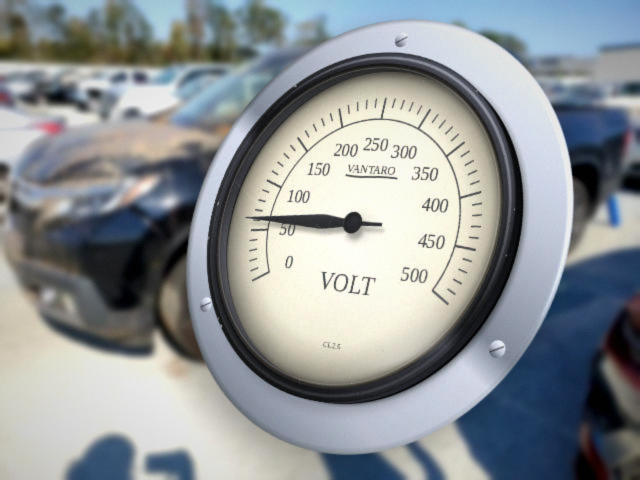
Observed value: 60; V
